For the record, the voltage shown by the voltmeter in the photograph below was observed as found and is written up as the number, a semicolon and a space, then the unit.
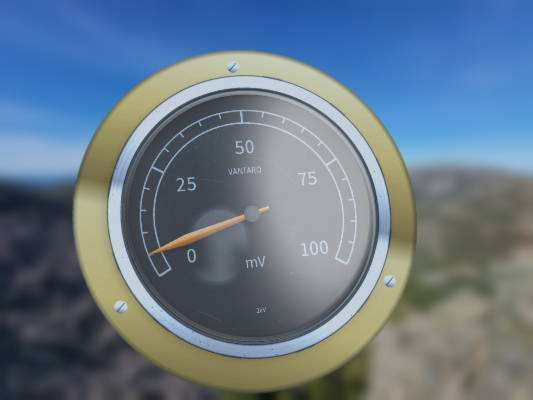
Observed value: 5; mV
